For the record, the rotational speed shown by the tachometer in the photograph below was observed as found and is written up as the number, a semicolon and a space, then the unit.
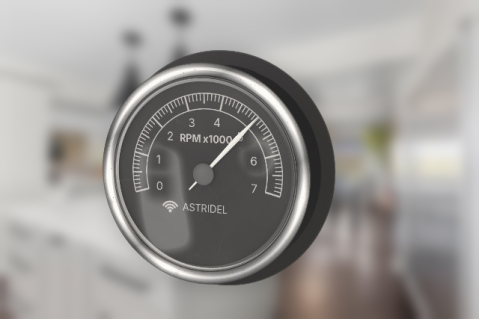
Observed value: 5000; rpm
